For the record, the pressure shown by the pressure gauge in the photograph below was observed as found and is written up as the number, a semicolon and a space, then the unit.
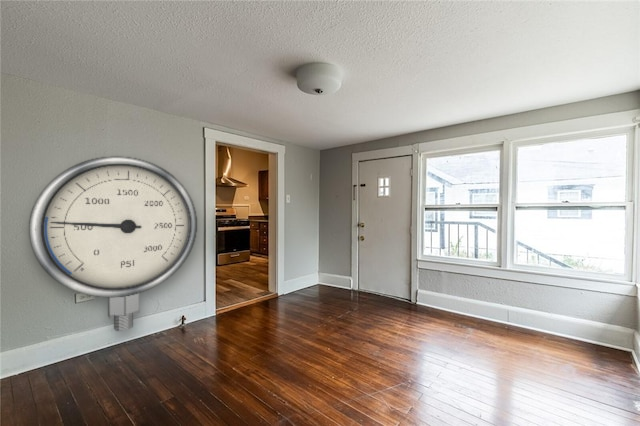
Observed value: 550; psi
